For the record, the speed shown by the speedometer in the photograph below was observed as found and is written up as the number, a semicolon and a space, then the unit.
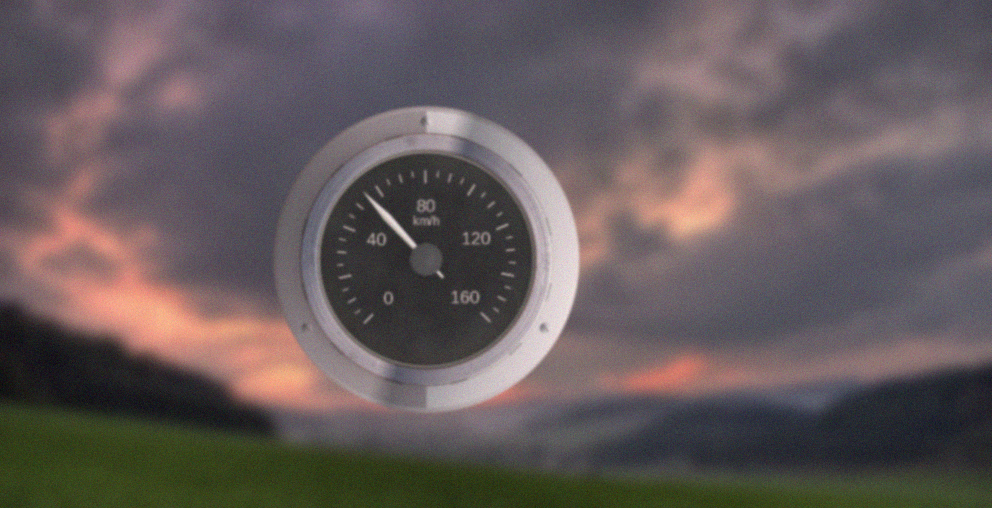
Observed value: 55; km/h
